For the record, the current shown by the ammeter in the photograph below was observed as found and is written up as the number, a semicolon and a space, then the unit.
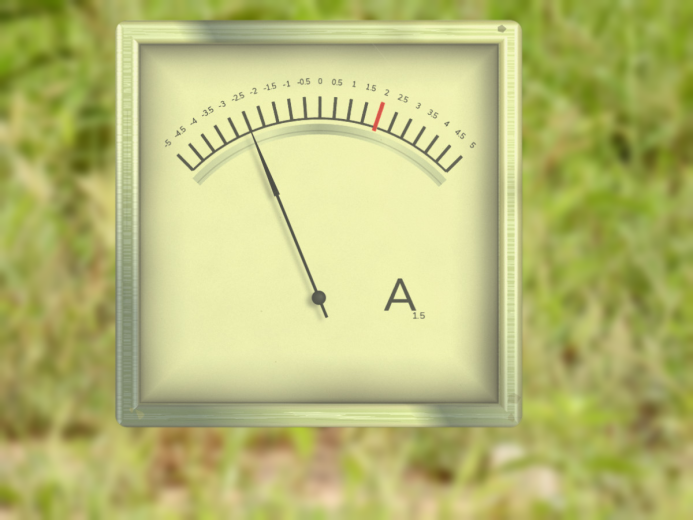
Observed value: -2.5; A
